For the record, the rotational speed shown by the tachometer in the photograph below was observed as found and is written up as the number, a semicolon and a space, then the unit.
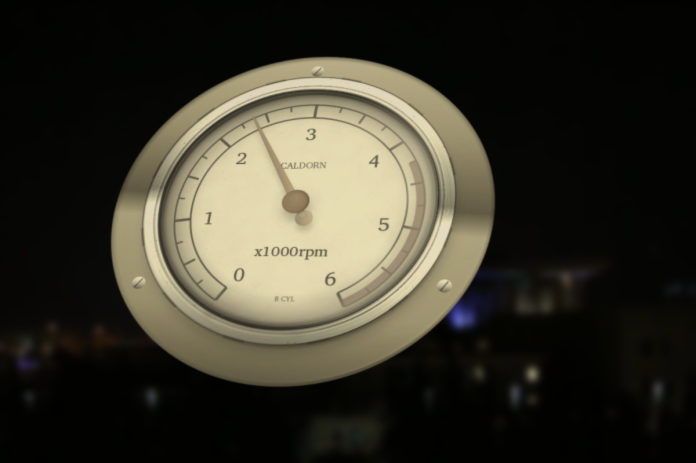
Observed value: 2375; rpm
